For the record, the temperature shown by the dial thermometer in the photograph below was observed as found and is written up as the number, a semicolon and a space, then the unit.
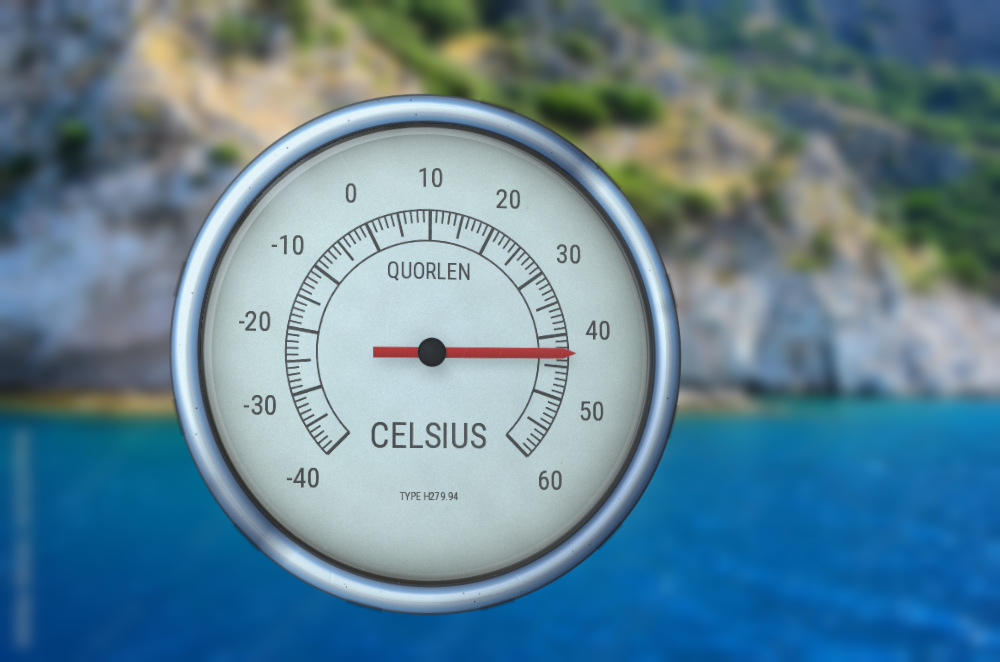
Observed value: 43; °C
